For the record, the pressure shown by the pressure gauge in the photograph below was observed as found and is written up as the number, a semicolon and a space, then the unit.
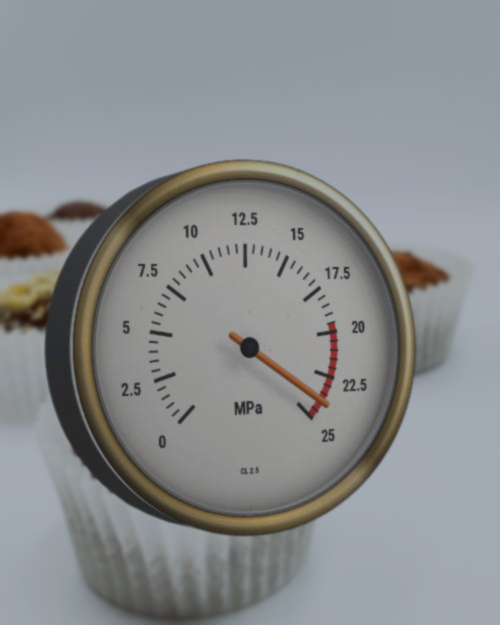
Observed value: 24; MPa
